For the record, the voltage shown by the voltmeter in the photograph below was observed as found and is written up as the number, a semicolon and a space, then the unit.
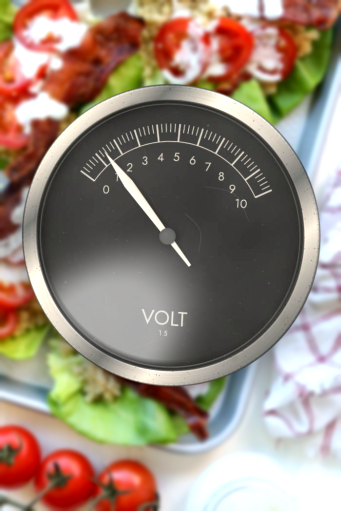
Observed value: 1.4; V
